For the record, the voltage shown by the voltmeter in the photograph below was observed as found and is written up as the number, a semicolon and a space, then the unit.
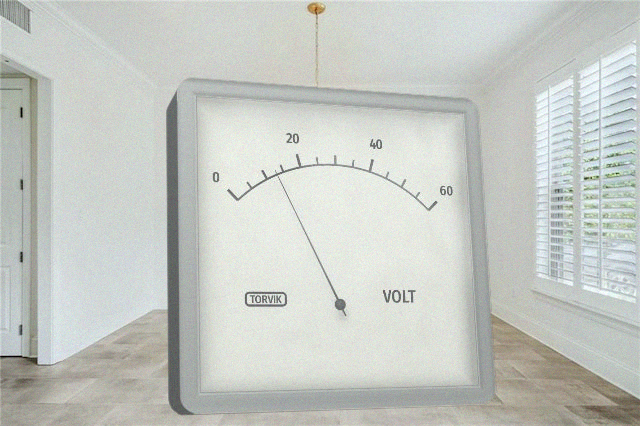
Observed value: 12.5; V
